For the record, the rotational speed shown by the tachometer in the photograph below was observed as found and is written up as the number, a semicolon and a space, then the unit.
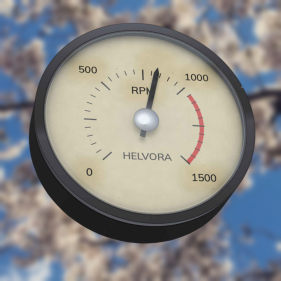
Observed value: 825; rpm
